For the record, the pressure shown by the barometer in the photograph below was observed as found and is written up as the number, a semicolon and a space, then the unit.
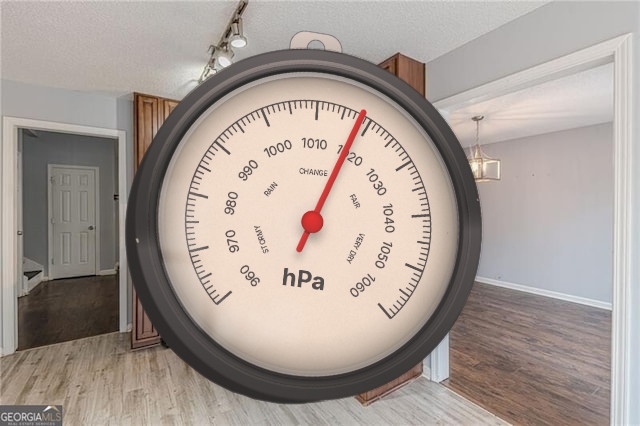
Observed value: 1018; hPa
